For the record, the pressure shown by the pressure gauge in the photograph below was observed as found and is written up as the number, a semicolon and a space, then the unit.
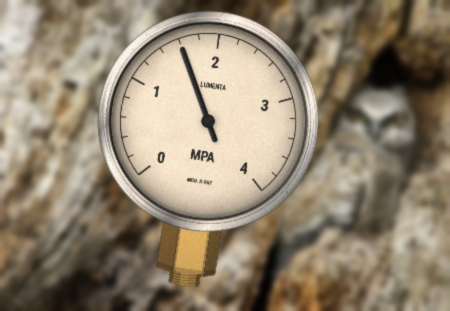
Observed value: 1.6; MPa
